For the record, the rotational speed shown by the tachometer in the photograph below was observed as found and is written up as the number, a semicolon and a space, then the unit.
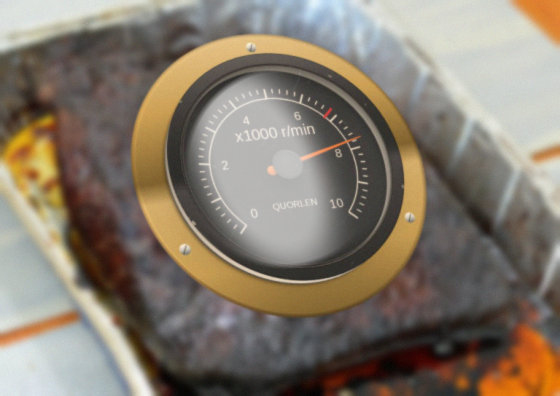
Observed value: 7800; rpm
